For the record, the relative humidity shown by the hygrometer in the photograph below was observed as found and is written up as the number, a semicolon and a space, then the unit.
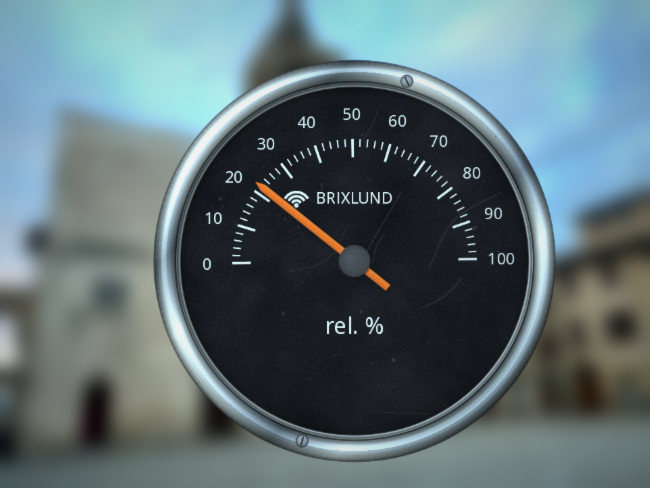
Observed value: 22; %
